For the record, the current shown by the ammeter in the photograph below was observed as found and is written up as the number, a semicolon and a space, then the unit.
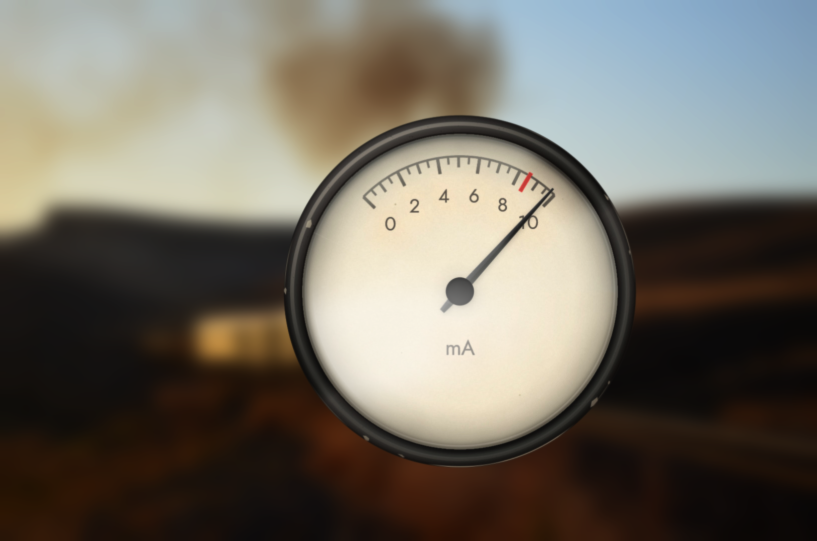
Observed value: 9.75; mA
